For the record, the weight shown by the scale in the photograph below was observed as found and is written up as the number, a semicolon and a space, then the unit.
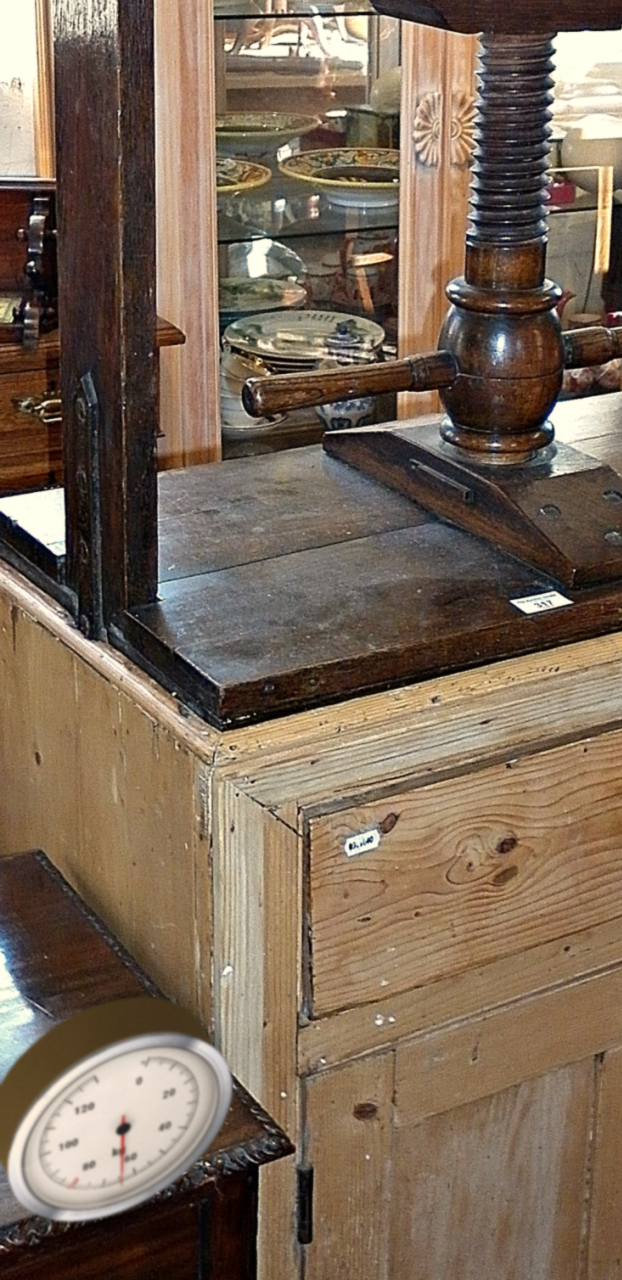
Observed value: 65; kg
